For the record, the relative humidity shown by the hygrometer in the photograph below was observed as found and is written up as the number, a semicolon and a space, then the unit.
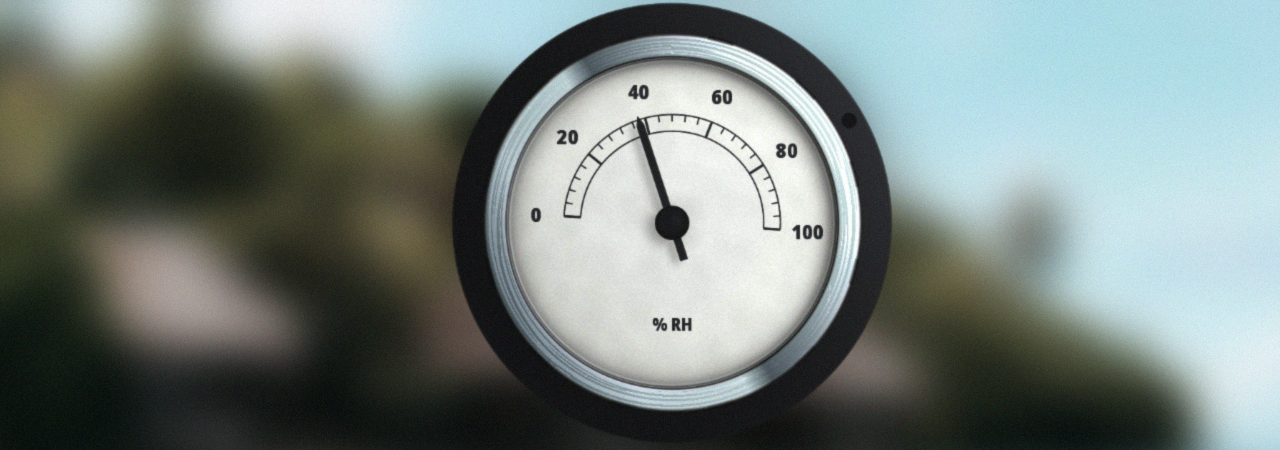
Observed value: 38; %
